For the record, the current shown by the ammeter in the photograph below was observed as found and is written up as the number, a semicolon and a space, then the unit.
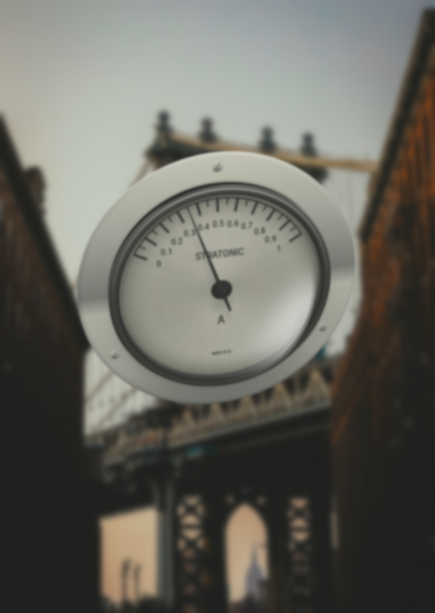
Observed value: 0.35; A
